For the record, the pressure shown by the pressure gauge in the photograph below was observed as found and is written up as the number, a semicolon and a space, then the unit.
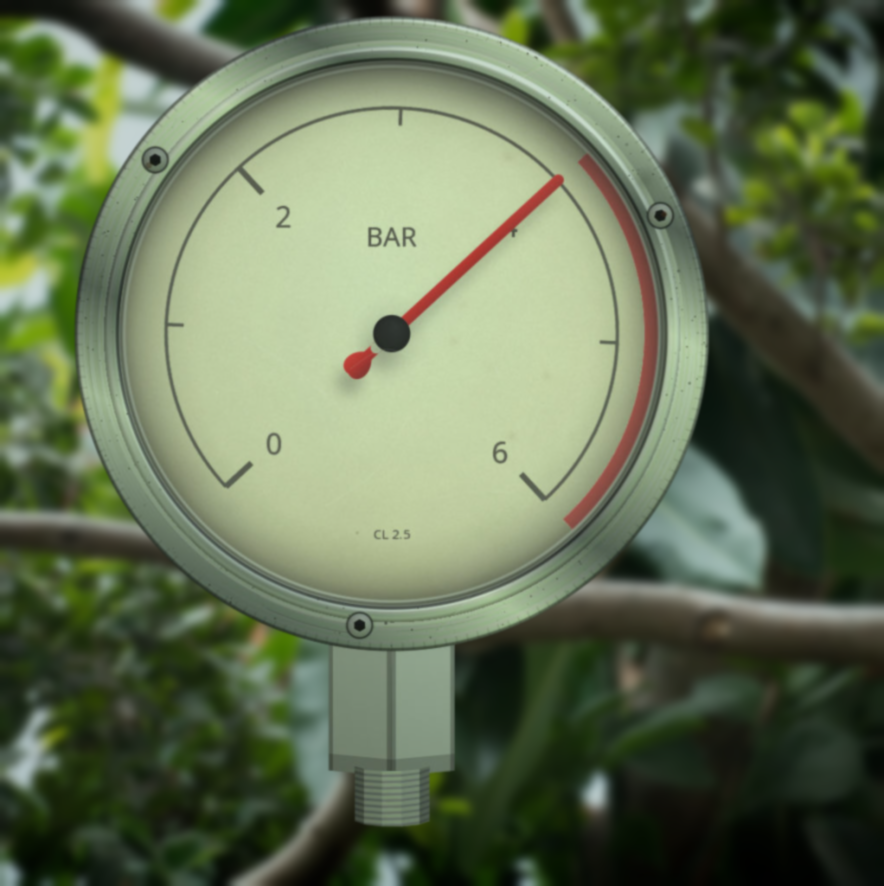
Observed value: 4; bar
